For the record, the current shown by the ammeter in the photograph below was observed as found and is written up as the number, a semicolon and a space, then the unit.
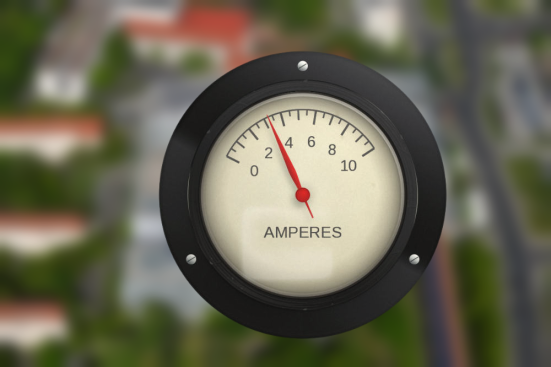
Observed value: 3.25; A
